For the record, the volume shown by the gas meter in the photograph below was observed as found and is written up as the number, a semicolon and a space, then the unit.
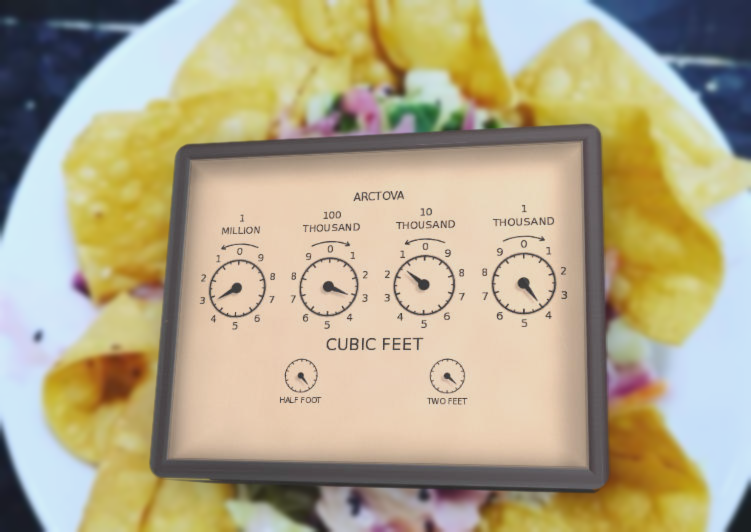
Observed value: 331400; ft³
